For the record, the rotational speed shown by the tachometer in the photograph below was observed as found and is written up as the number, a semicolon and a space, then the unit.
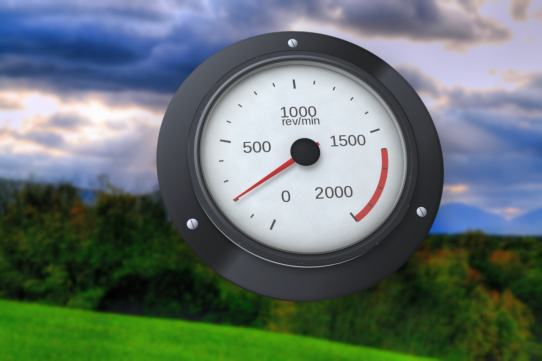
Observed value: 200; rpm
